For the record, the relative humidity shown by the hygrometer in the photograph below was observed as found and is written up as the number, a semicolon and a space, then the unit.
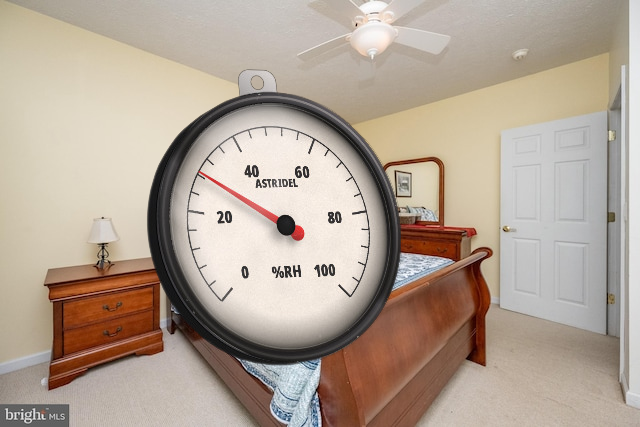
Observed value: 28; %
